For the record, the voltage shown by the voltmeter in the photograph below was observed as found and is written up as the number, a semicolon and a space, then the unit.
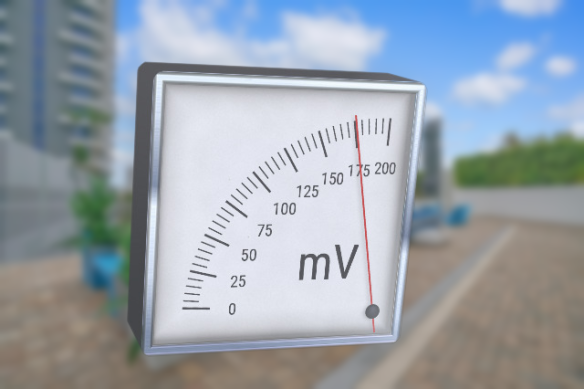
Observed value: 175; mV
